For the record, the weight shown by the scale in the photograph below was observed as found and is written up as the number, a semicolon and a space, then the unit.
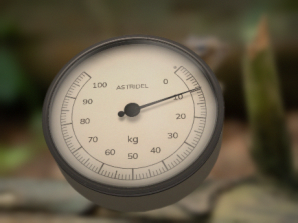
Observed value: 10; kg
